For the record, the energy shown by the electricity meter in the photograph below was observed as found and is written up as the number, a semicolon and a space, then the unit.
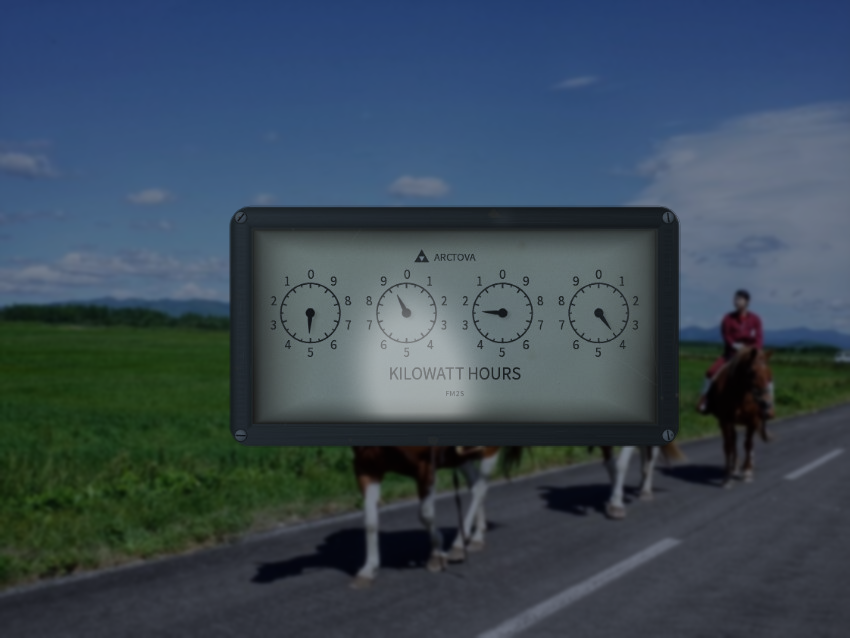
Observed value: 4924; kWh
